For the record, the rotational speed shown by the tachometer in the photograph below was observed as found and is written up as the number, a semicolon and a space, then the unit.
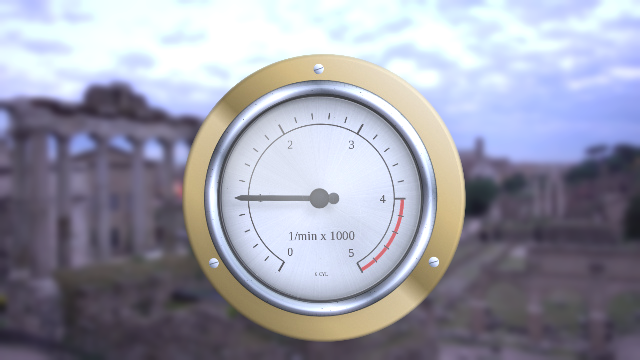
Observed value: 1000; rpm
